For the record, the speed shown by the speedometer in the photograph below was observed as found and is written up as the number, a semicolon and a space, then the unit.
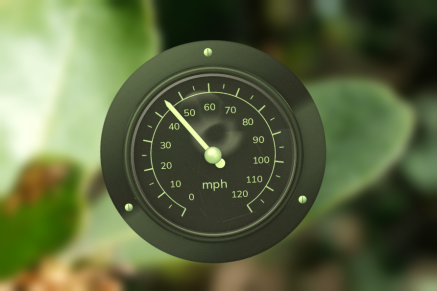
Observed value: 45; mph
